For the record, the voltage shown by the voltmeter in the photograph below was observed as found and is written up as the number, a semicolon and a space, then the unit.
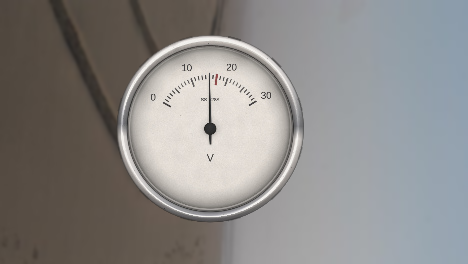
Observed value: 15; V
